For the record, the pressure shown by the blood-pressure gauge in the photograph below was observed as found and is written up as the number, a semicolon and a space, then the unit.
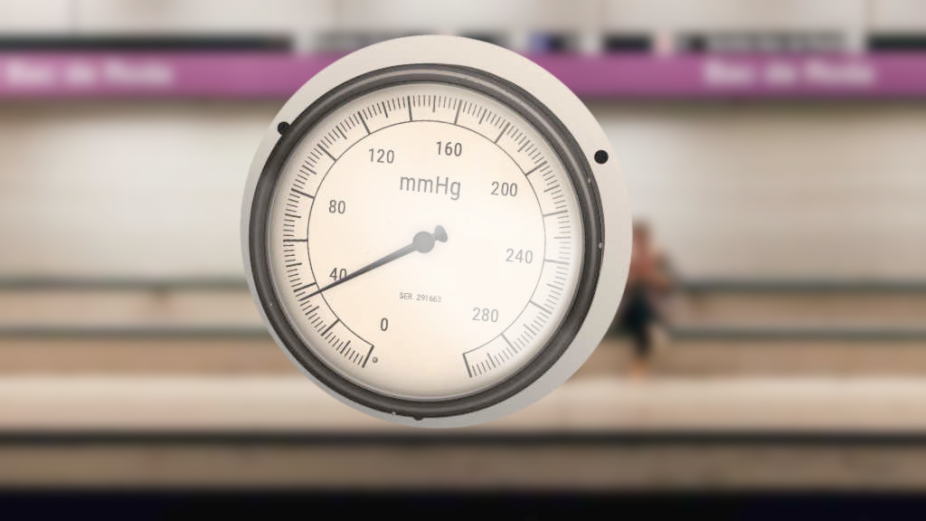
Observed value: 36; mmHg
